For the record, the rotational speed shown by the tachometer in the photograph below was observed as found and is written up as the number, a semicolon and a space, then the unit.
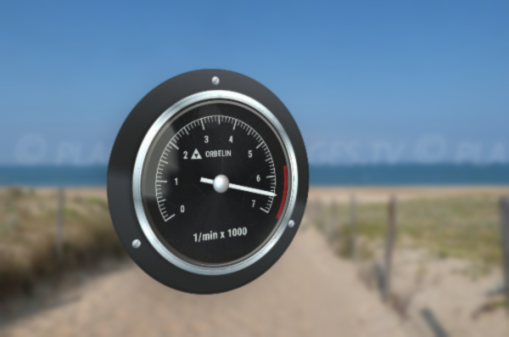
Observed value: 6500; rpm
